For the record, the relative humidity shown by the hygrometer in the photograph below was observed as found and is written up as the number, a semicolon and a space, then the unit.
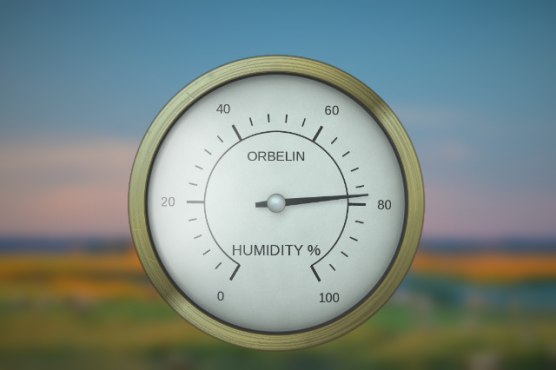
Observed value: 78; %
